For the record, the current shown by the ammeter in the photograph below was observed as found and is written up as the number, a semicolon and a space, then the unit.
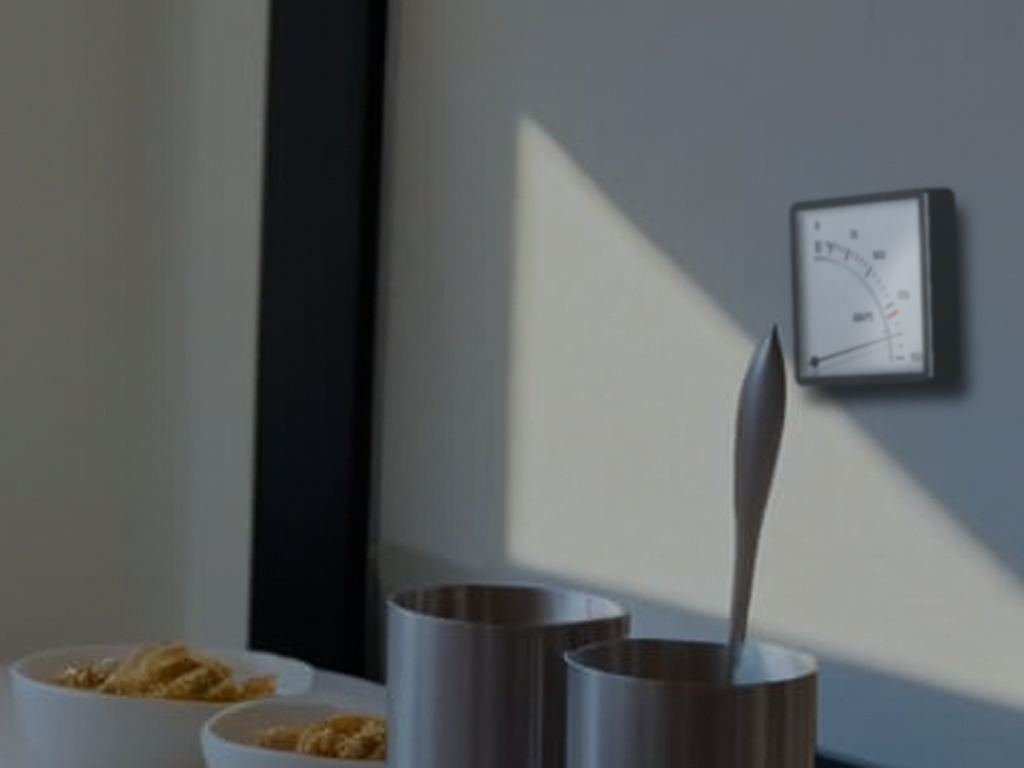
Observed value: 140; A
